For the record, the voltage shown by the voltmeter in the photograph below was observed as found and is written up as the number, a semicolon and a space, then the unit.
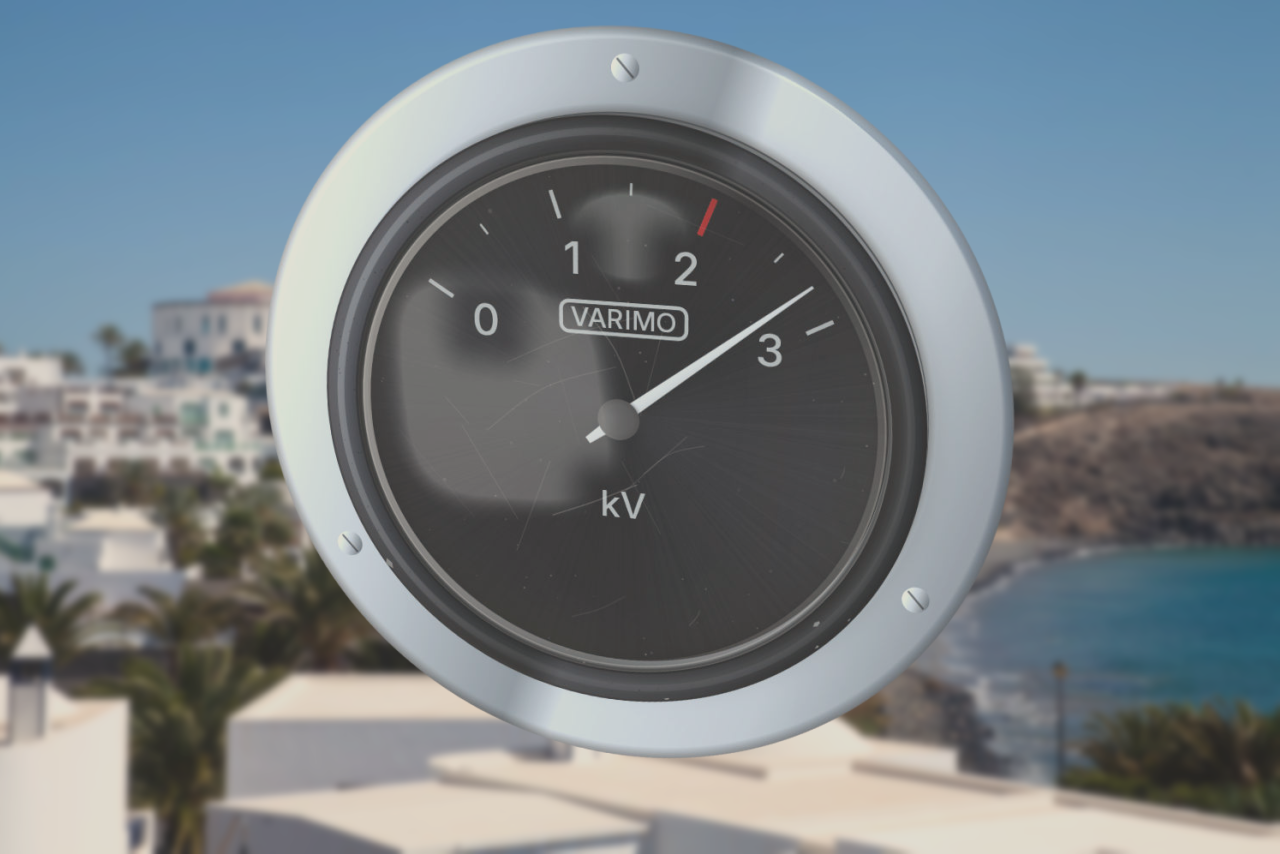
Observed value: 2.75; kV
